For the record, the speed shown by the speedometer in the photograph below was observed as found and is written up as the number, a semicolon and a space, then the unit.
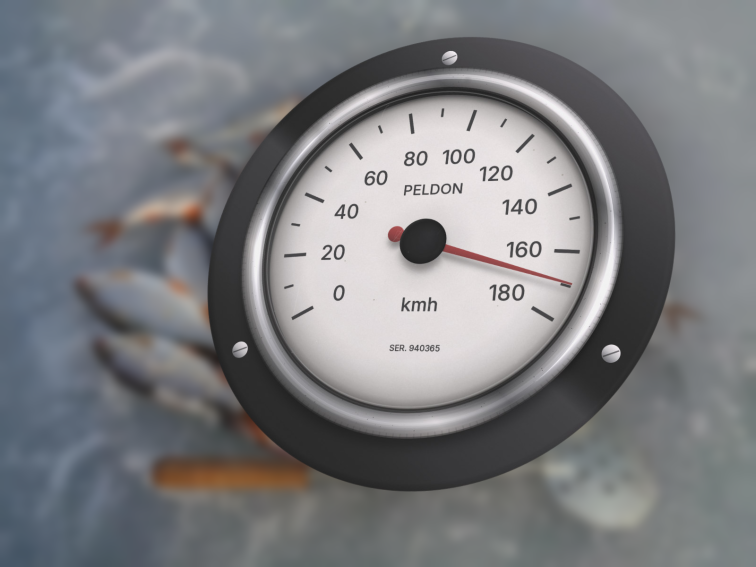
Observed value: 170; km/h
